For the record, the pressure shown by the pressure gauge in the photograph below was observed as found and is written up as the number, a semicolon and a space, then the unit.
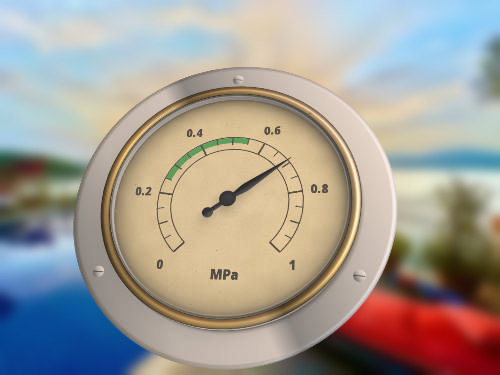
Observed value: 0.7; MPa
